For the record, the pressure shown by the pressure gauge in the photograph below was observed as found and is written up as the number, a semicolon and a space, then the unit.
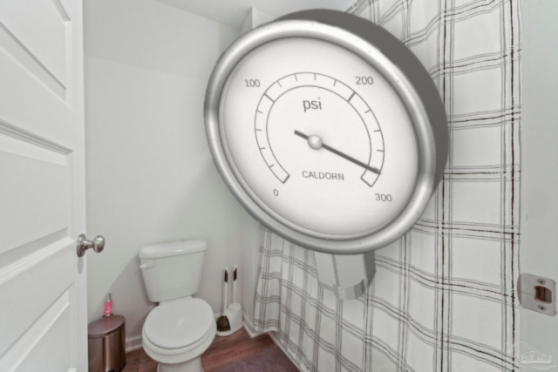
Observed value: 280; psi
